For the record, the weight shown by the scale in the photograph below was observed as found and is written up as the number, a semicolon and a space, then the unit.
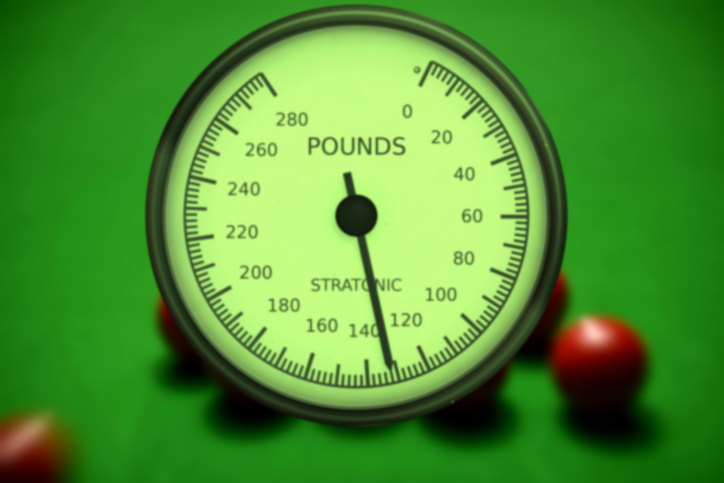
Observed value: 132; lb
